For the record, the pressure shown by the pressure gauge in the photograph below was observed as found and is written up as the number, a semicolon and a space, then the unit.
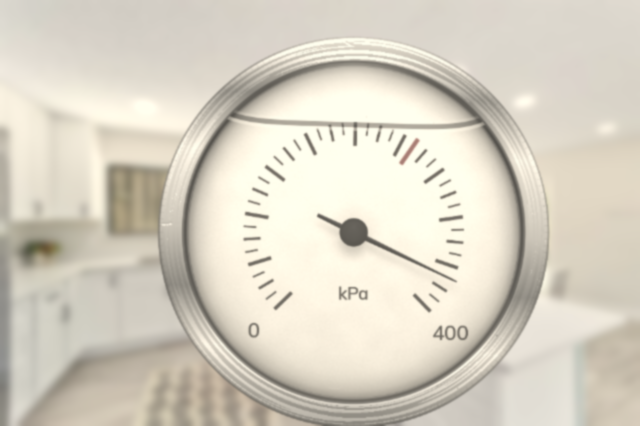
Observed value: 370; kPa
